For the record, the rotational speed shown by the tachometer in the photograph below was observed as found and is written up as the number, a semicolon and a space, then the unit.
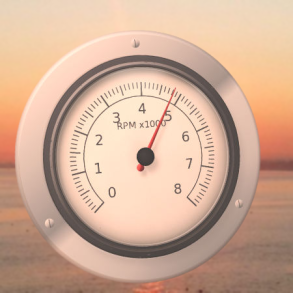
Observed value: 4800; rpm
